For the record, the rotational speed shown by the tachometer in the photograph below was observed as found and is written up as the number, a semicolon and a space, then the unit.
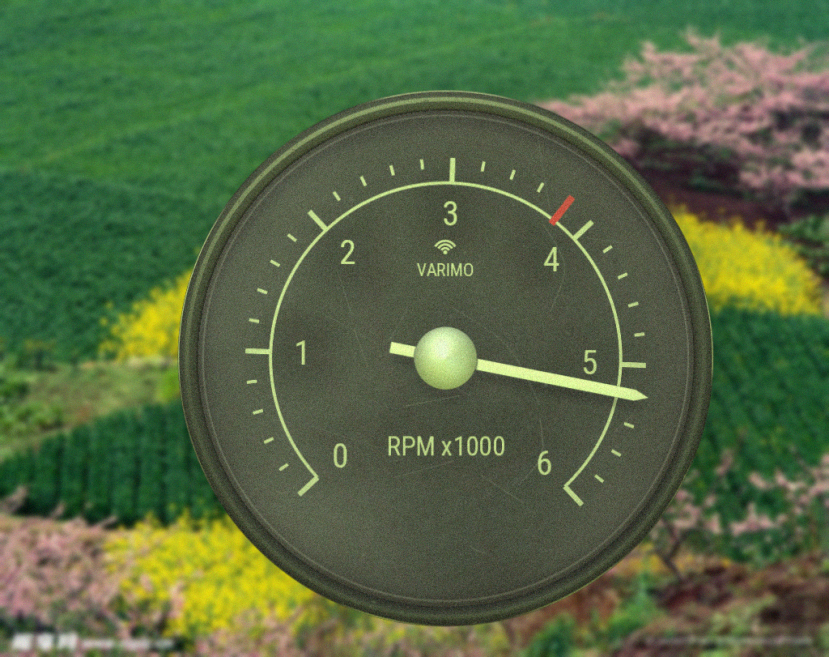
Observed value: 5200; rpm
